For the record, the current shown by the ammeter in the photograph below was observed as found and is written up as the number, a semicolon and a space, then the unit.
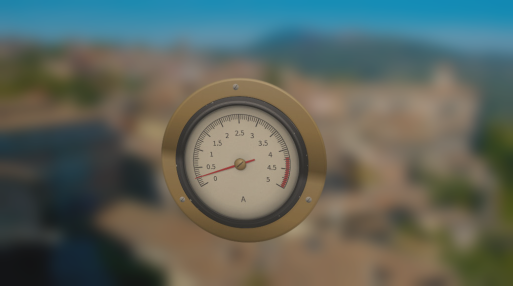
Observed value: 0.25; A
